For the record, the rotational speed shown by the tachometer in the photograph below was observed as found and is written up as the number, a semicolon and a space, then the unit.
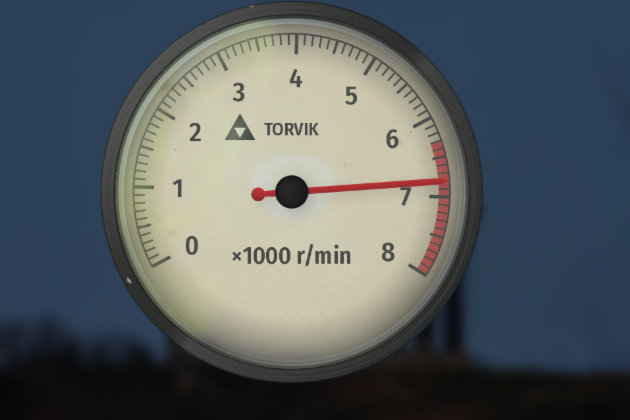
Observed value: 6800; rpm
